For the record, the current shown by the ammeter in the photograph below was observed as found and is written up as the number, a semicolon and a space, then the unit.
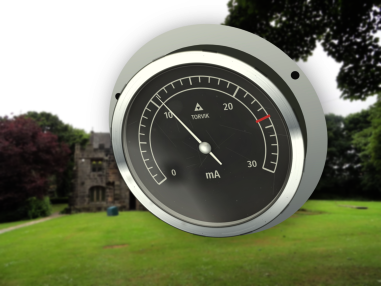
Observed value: 11; mA
